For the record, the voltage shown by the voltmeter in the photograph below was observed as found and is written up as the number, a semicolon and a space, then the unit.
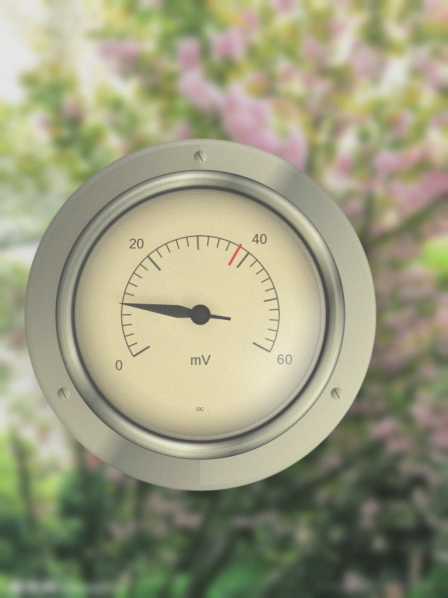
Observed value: 10; mV
